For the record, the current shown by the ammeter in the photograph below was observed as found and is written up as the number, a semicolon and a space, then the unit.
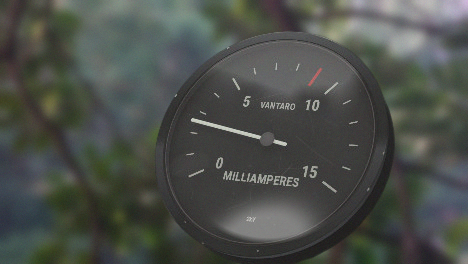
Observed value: 2.5; mA
